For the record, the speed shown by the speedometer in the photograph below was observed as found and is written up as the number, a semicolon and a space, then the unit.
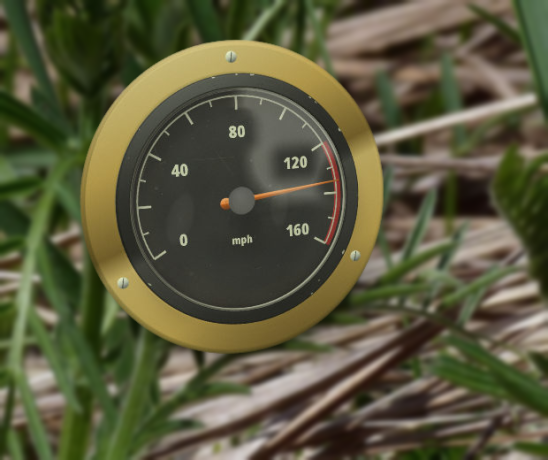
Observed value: 135; mph
